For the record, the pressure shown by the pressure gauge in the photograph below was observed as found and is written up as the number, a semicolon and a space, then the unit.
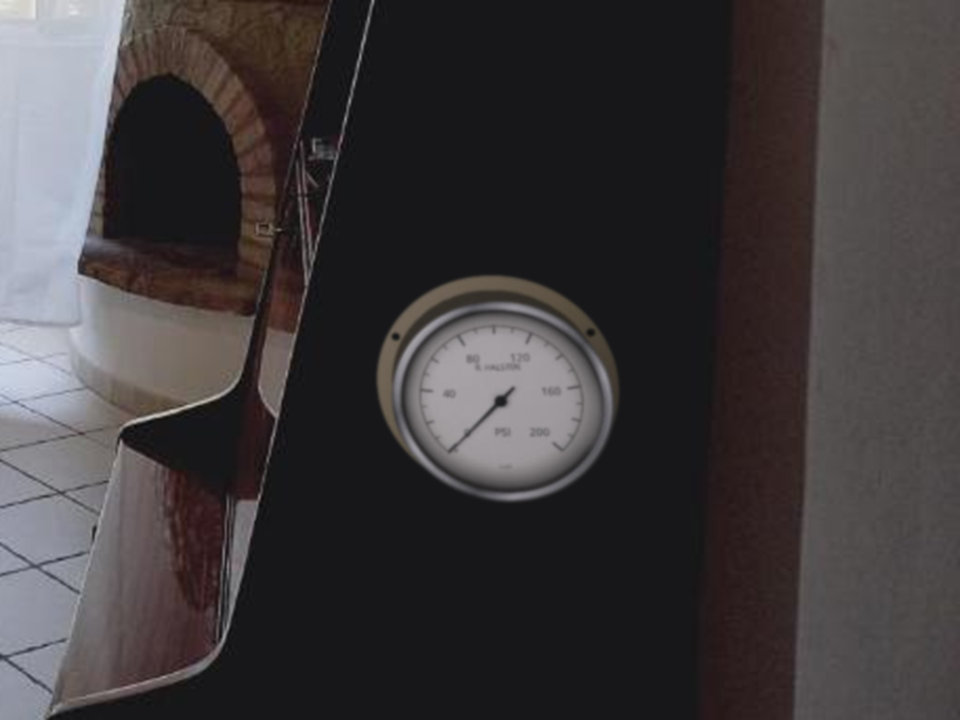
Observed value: 0; psi
